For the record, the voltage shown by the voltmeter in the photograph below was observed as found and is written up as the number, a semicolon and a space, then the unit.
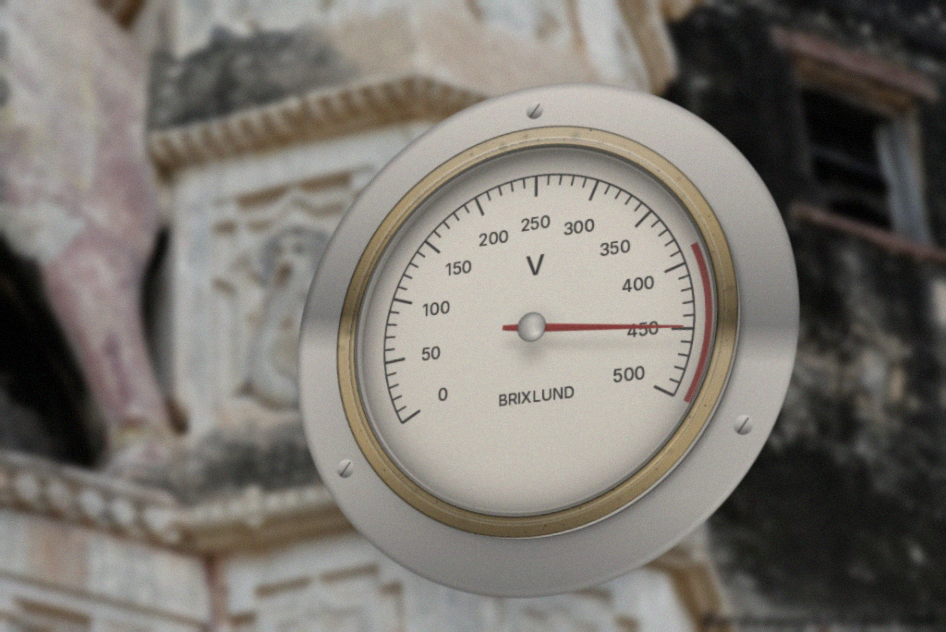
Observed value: 450; V
